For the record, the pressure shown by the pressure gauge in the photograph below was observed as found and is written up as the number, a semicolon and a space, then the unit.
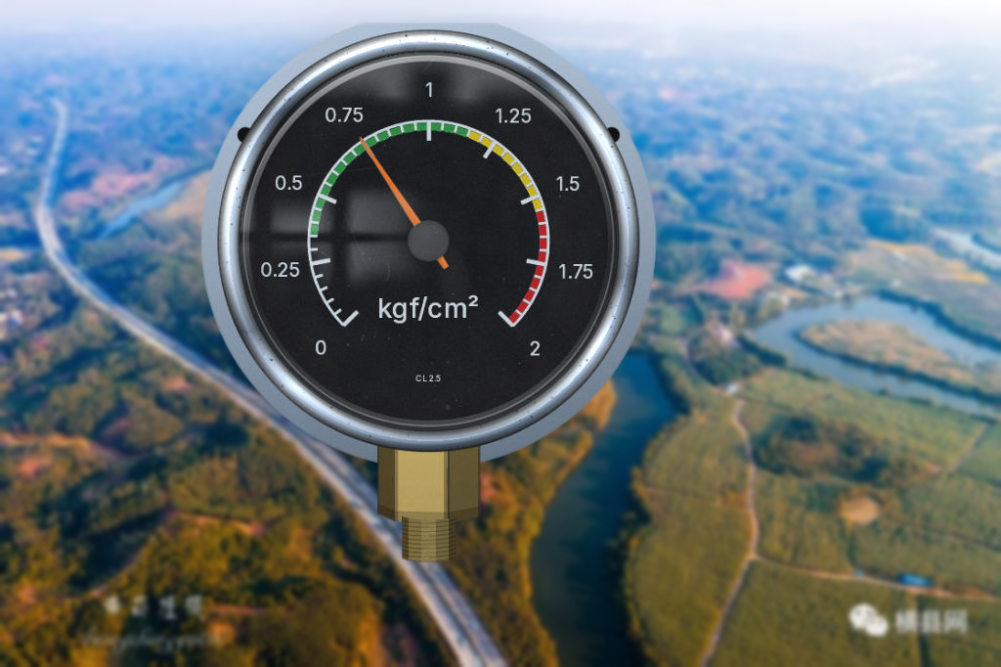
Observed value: 0.75; kg/cm²
